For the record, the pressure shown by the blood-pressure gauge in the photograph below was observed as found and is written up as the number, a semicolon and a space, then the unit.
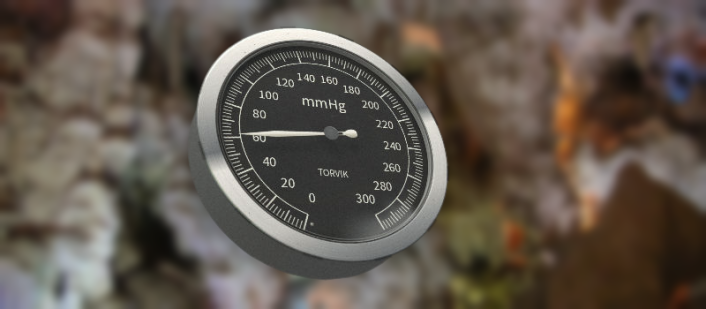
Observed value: 60; mmHg
